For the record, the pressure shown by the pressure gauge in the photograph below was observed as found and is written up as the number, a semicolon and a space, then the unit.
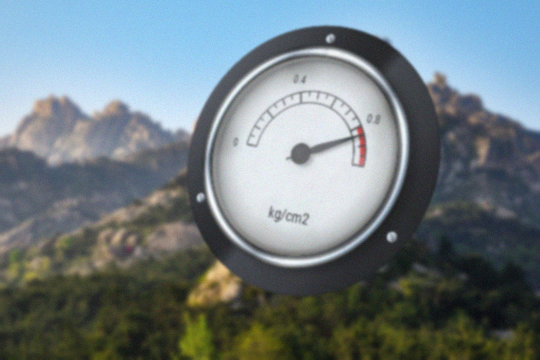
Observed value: 0.85; kg/cm²
